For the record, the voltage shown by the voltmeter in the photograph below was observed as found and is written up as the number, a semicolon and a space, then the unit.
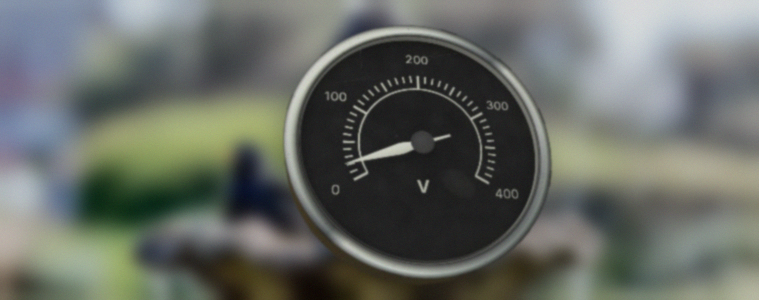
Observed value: 20; V
